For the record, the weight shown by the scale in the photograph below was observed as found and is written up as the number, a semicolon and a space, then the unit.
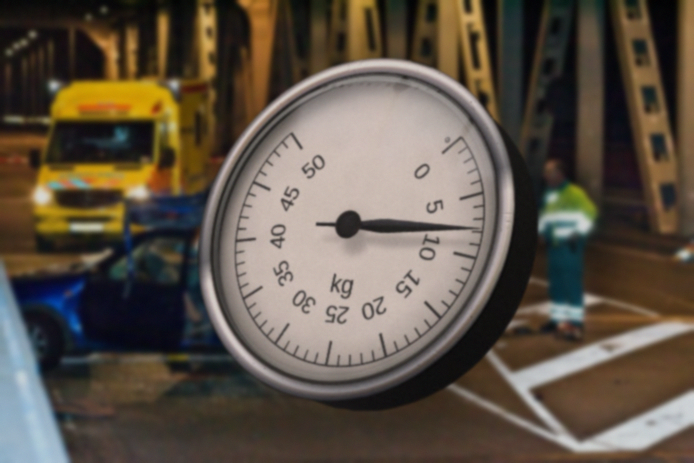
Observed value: 8; kg
